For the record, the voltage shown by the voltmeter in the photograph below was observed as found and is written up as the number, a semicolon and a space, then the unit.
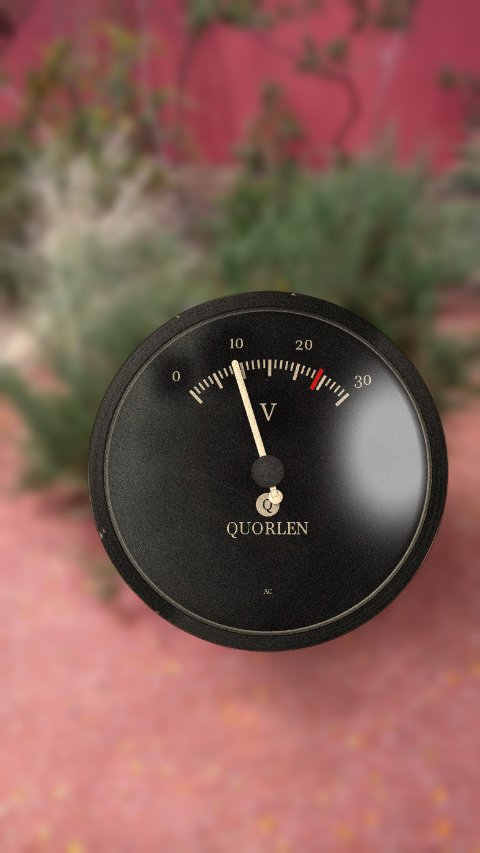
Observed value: 9; V
